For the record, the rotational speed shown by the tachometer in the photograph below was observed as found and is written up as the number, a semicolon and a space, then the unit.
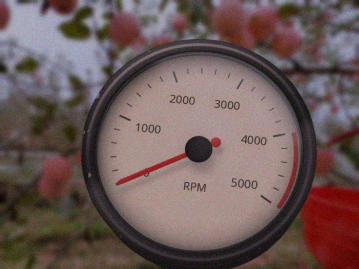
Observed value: 0; rpm
